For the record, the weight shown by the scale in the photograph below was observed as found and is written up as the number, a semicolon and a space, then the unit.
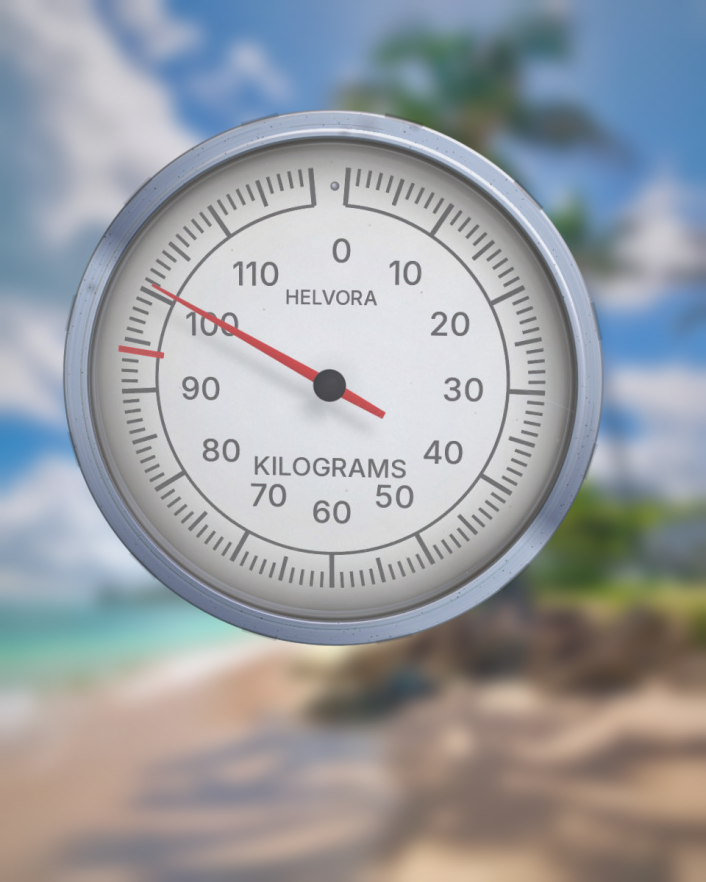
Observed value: 101; kg
